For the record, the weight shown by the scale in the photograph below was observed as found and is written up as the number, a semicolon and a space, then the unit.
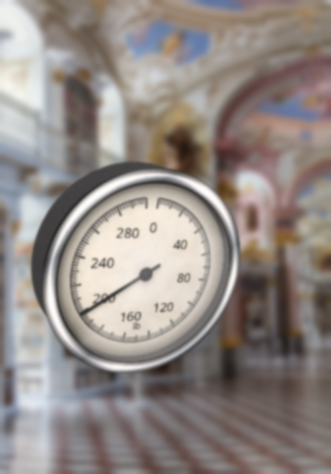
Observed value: 200; lb
